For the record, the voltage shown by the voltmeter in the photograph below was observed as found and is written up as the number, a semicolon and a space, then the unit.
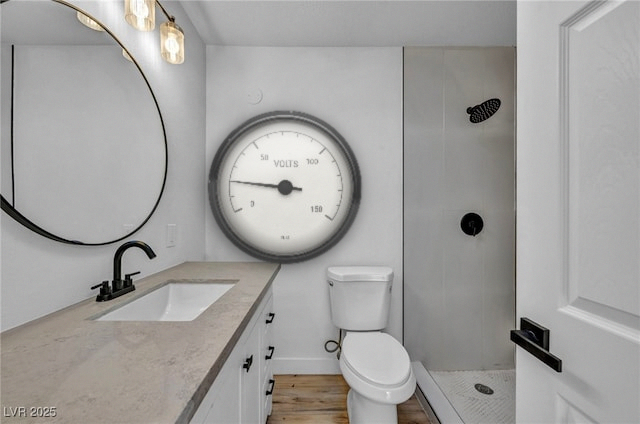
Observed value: 20; V
